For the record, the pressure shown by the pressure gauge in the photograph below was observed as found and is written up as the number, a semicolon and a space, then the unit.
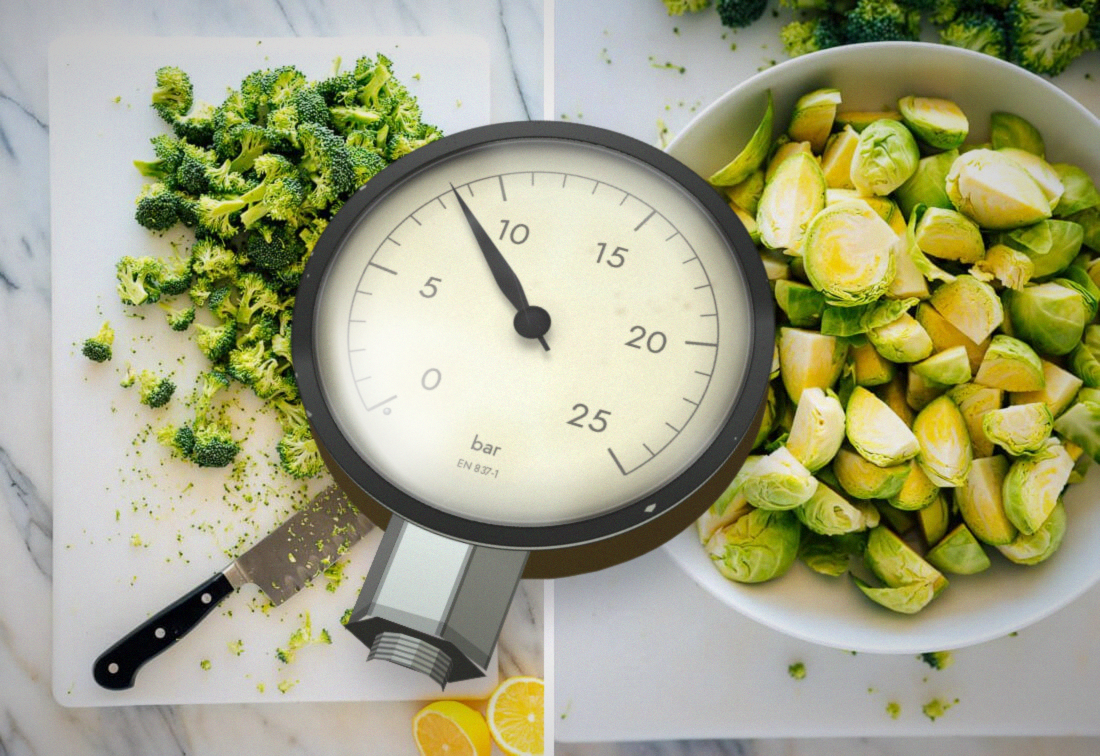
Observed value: 8.5; bar
